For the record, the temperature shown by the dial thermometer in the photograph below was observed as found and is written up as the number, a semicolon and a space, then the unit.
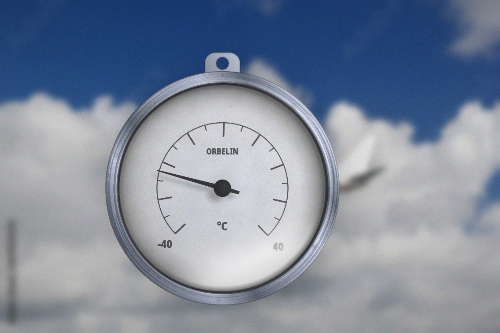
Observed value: -22.5; °C
